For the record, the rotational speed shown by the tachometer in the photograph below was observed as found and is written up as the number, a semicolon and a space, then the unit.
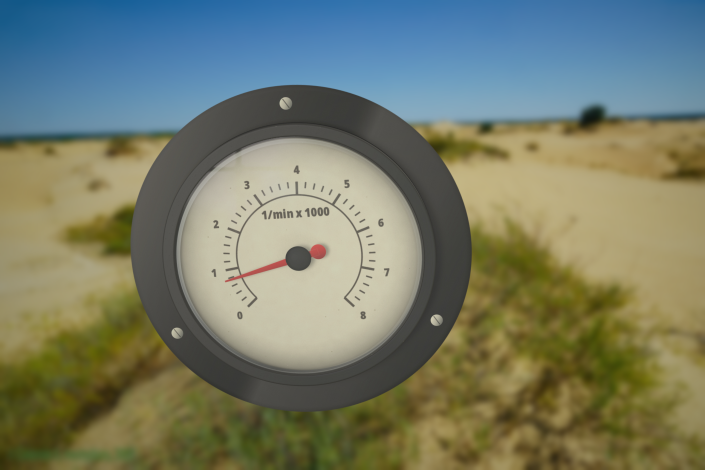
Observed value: 800; rpm
